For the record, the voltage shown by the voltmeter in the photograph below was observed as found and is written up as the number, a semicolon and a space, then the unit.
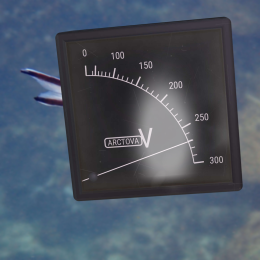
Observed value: 270; V
